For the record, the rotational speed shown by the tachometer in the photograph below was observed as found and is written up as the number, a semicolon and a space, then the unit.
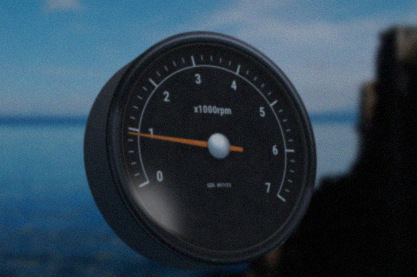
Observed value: 900; rpm
